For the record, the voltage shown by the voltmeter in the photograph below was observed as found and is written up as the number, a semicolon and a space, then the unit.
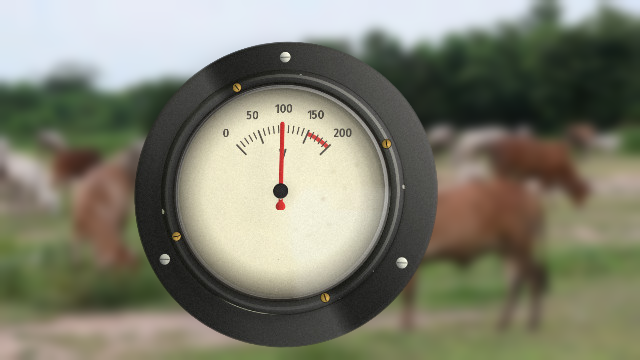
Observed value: 100; V
